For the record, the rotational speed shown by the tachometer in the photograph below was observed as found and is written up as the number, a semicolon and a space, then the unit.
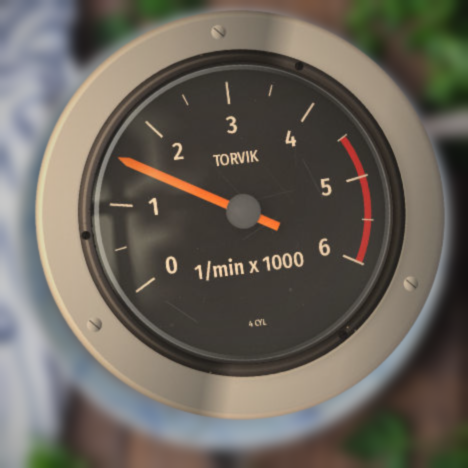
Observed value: 1500; rpm
